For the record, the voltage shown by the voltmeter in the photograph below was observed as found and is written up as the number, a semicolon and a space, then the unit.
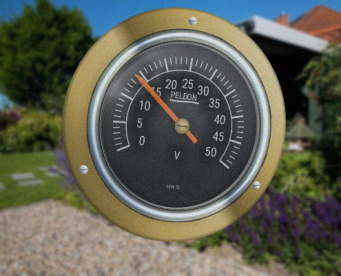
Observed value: 14; V
